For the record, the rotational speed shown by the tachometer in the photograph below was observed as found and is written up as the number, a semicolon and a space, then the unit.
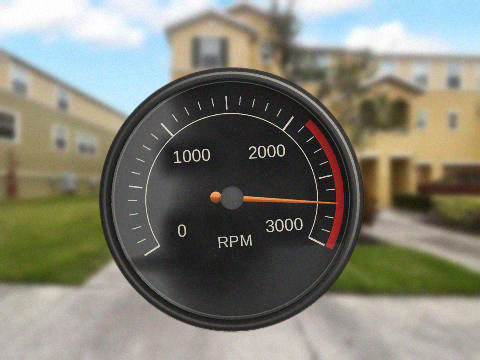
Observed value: 2700; rpm
